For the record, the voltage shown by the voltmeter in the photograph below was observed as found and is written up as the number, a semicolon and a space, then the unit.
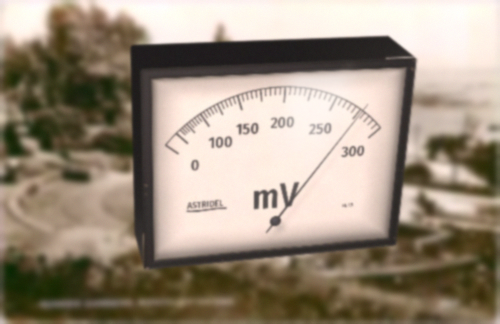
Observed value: 275; mV
